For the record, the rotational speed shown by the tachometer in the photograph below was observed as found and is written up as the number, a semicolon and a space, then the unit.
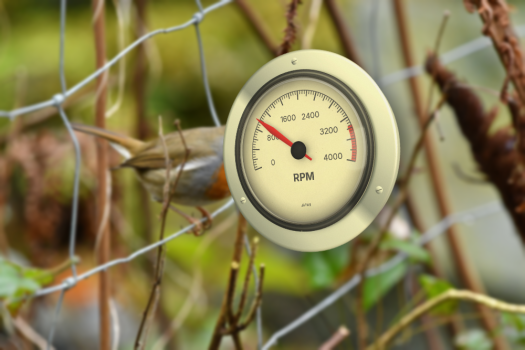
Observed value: 1000; rpm
